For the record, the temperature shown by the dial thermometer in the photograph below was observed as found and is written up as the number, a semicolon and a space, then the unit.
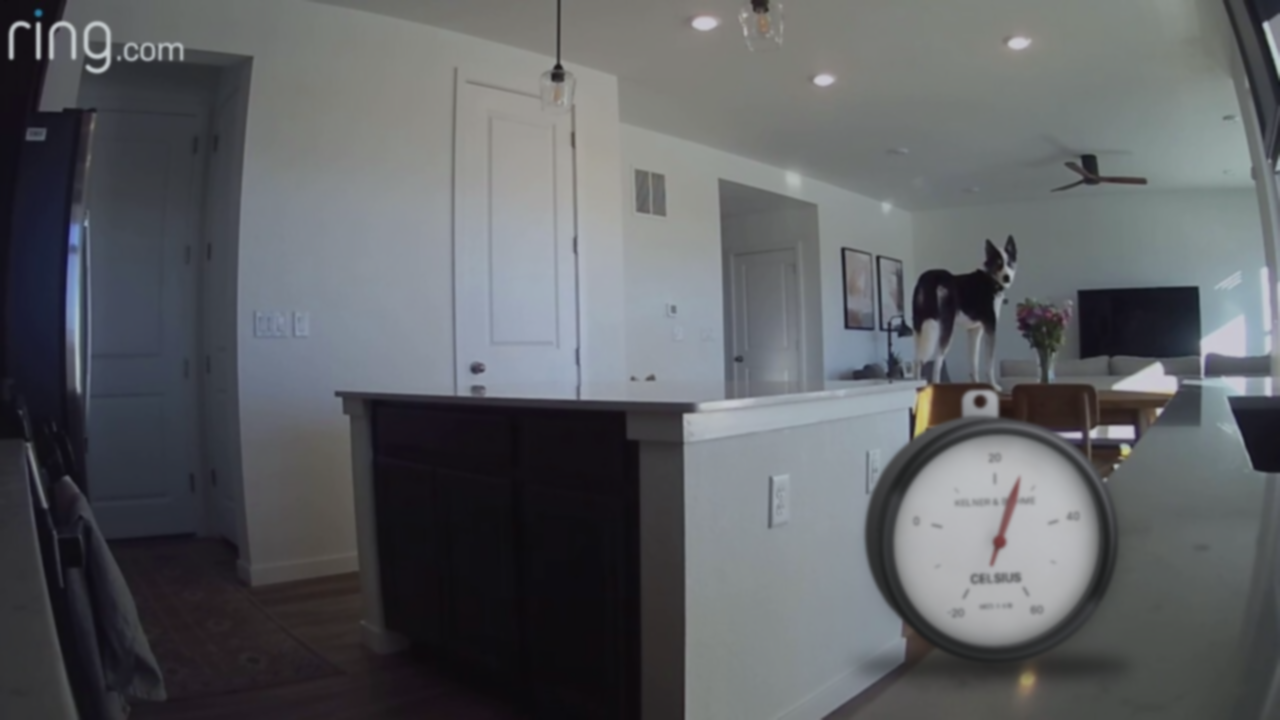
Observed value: 25; °C
